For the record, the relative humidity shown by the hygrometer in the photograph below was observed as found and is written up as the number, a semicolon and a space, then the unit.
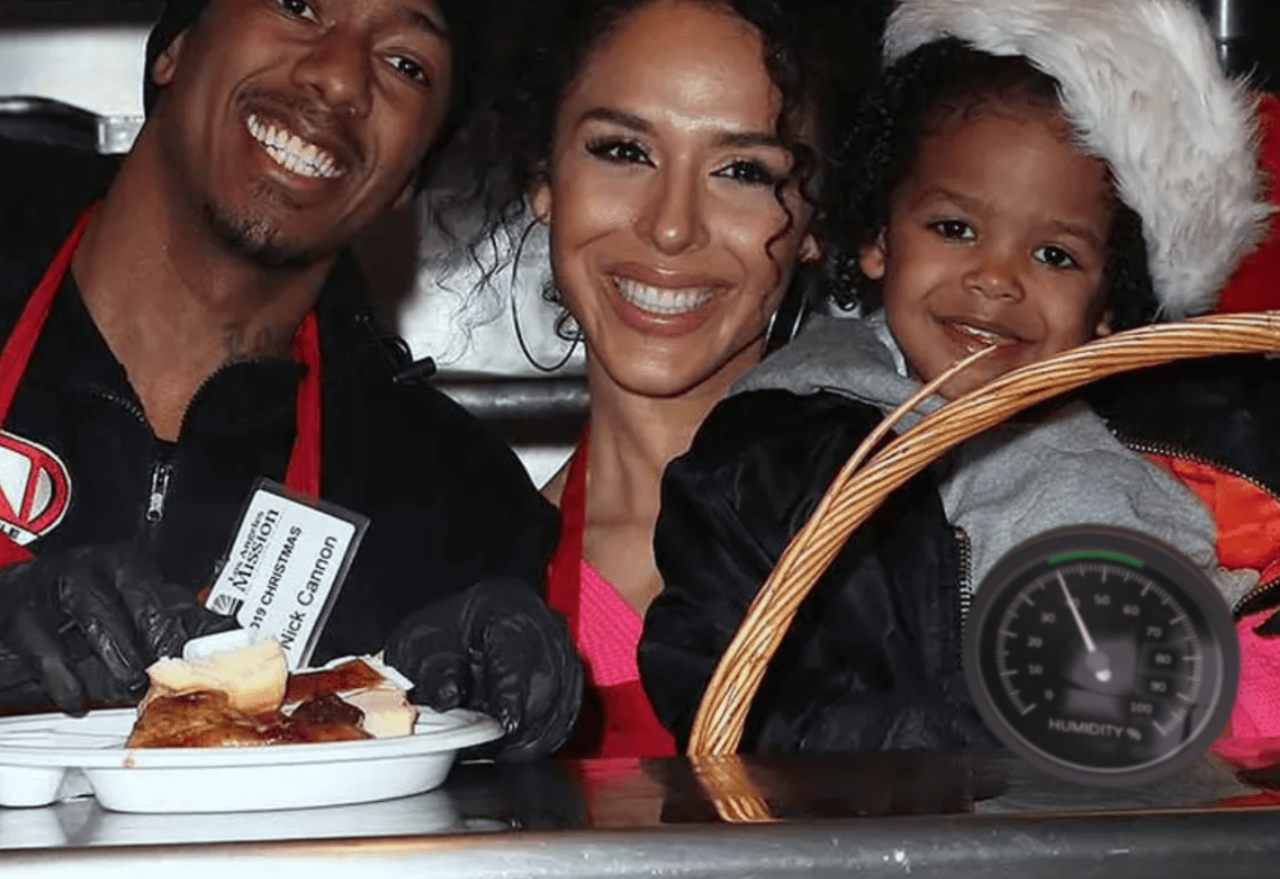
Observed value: 40; %
